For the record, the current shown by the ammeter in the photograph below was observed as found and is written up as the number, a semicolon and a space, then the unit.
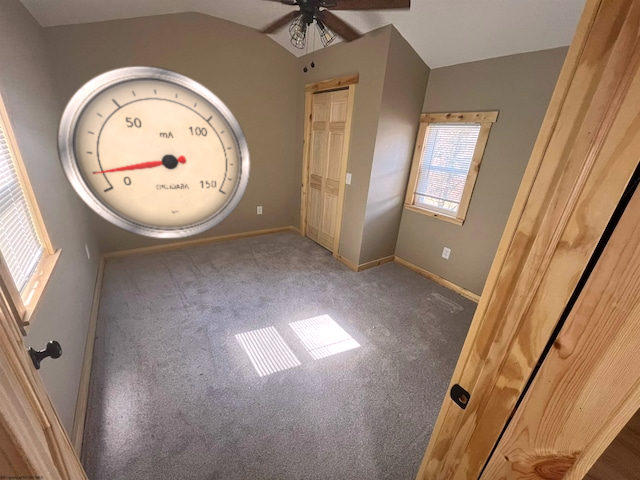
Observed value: 10; mA
